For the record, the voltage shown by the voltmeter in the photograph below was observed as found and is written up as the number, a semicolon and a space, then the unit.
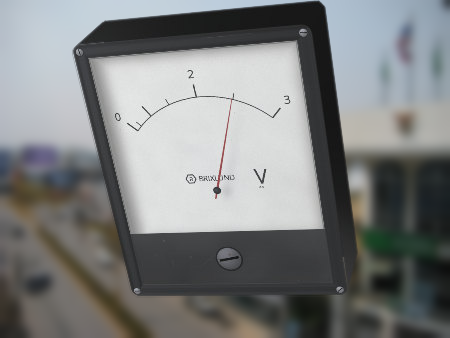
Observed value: 2.5; V
